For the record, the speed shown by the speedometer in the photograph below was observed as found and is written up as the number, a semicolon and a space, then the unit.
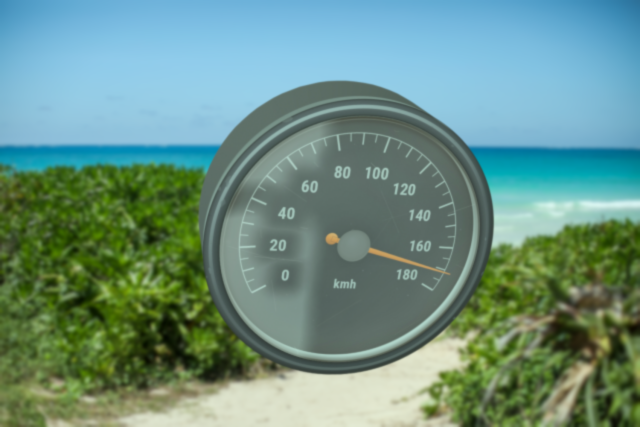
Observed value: 170; km/h
